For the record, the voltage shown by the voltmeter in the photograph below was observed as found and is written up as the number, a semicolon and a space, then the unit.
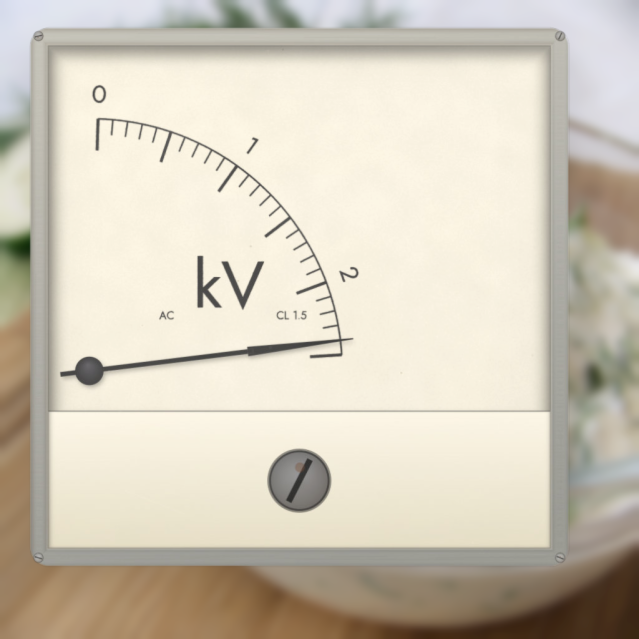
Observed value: 2.4; kV
